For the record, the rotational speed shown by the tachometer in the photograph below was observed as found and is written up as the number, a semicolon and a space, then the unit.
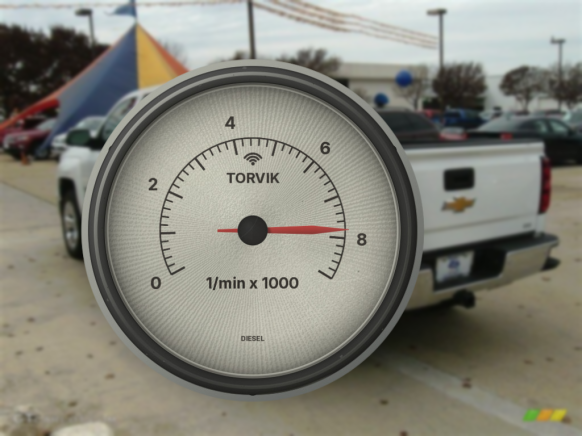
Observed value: 7800; rpm
